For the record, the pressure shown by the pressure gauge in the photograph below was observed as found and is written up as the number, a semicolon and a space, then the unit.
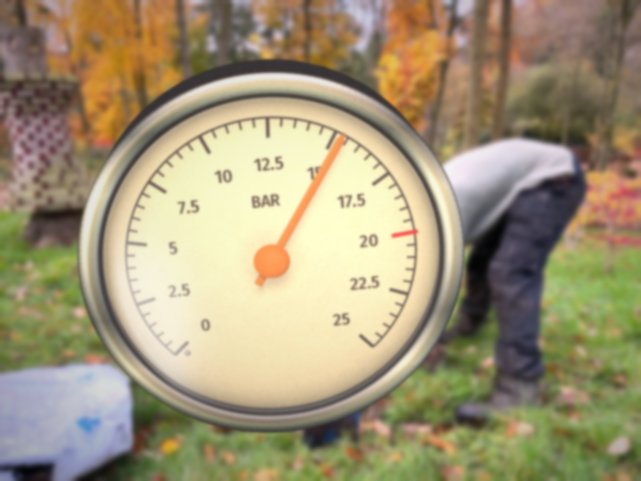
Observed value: 15.25; bar
